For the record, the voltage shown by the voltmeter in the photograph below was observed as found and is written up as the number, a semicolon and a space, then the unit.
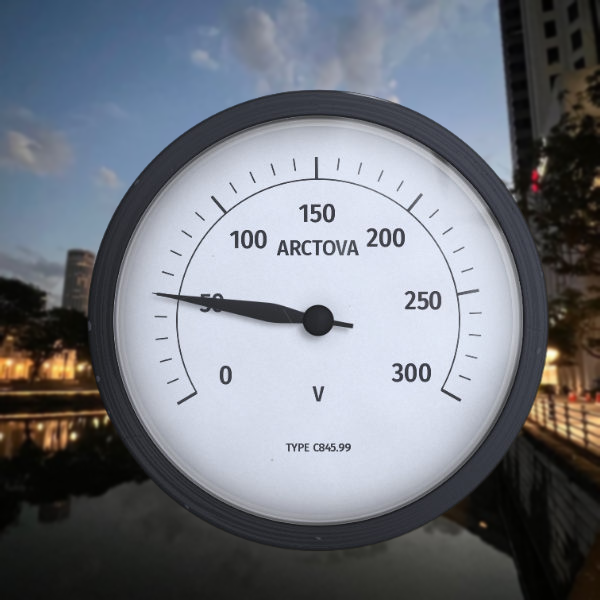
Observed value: 50; V
